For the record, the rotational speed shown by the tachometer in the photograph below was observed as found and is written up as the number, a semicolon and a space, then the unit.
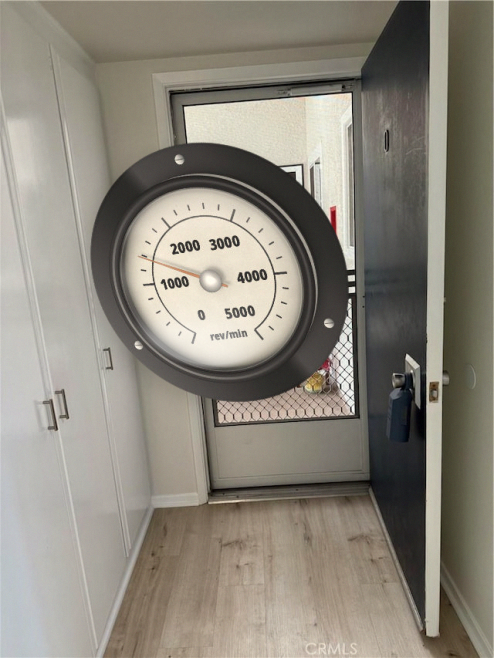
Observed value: 1400; rpm
